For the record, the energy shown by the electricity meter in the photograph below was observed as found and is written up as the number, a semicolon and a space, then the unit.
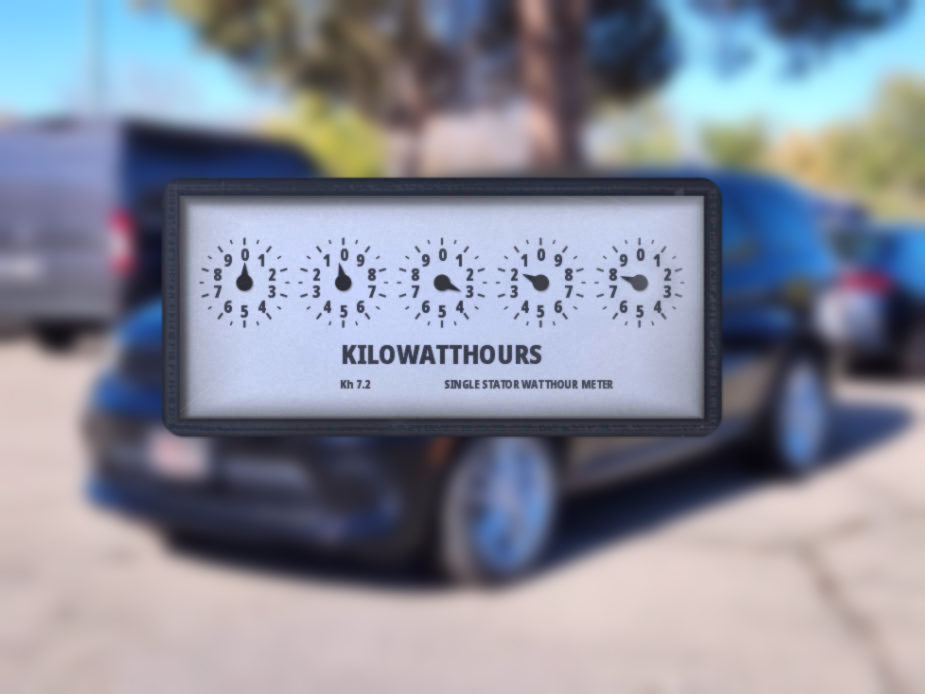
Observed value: 318; kWh
